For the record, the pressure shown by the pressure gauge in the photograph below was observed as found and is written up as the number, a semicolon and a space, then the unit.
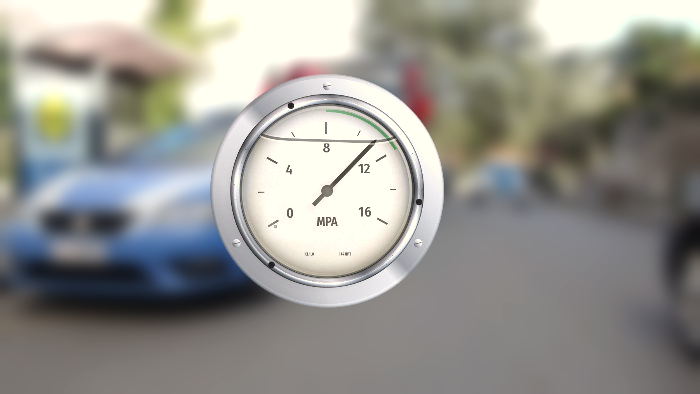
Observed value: 11; MPa
